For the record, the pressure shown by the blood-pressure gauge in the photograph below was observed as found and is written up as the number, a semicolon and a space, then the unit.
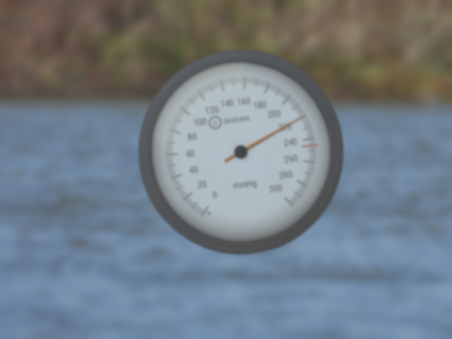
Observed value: 220; mmHg
